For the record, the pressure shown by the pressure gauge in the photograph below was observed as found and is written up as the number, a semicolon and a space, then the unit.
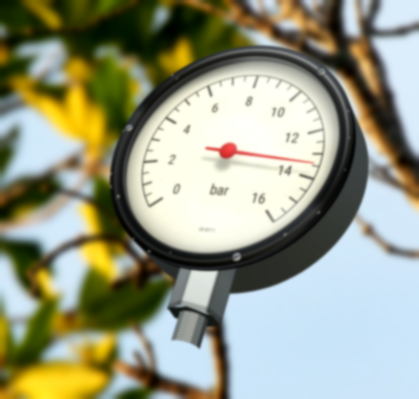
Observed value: 13.5; bar
